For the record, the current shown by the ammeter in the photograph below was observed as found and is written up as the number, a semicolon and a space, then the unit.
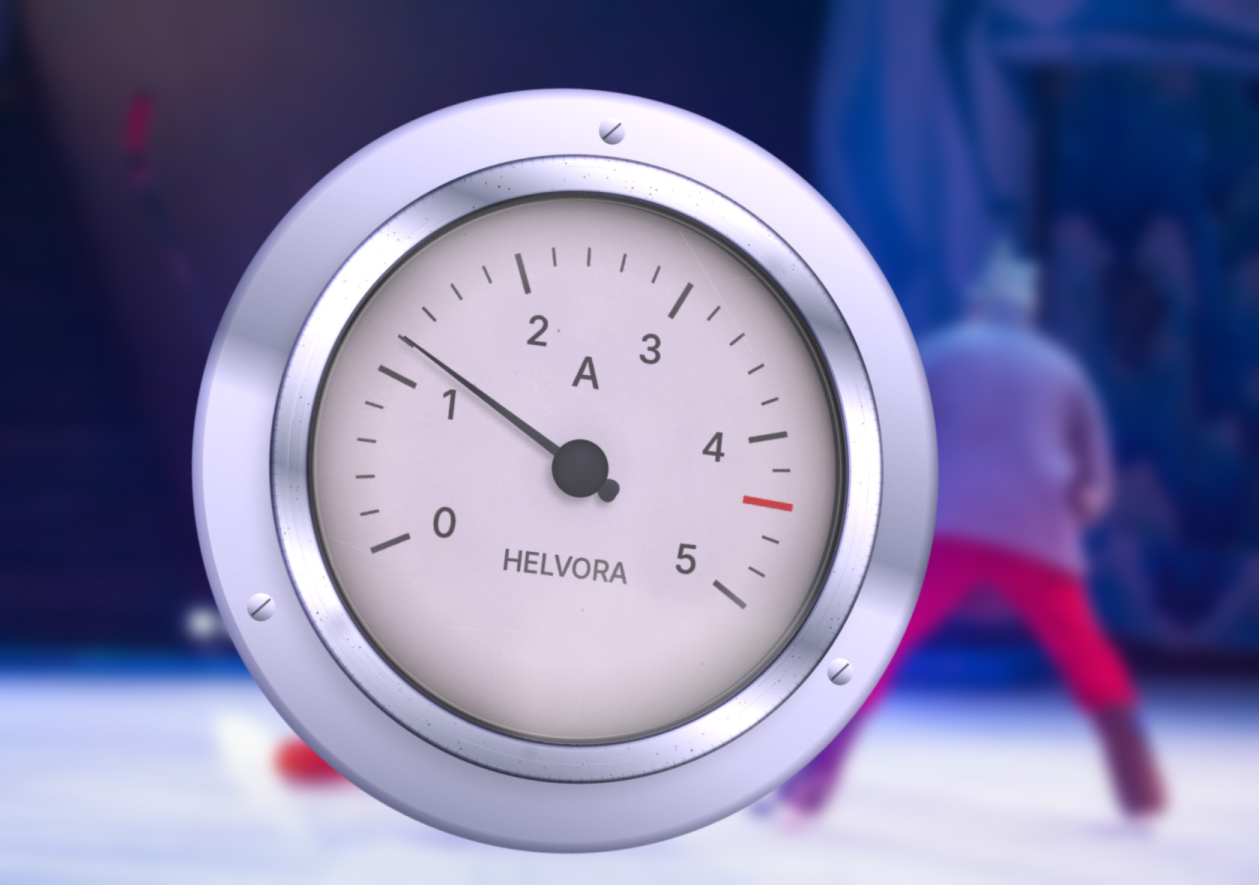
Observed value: 1.2; A
